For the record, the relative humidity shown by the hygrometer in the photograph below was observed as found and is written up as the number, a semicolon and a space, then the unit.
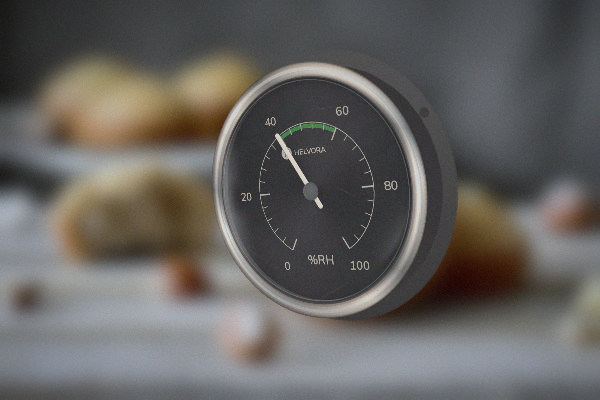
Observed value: 40; %
